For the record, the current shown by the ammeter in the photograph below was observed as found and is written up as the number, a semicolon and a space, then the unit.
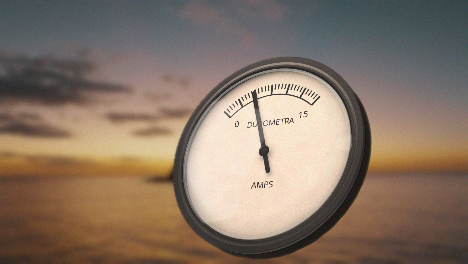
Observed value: 5; A
